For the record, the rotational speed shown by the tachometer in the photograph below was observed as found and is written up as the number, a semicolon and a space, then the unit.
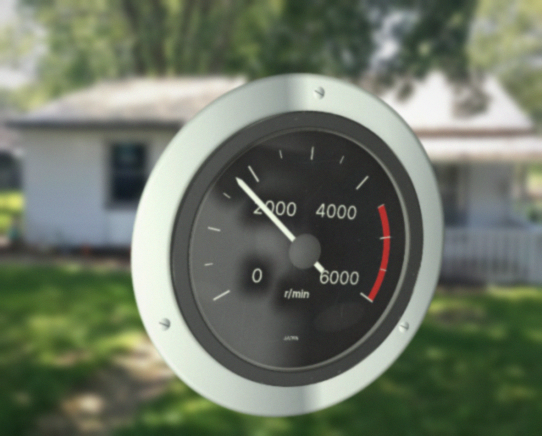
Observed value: 1750; rpm
